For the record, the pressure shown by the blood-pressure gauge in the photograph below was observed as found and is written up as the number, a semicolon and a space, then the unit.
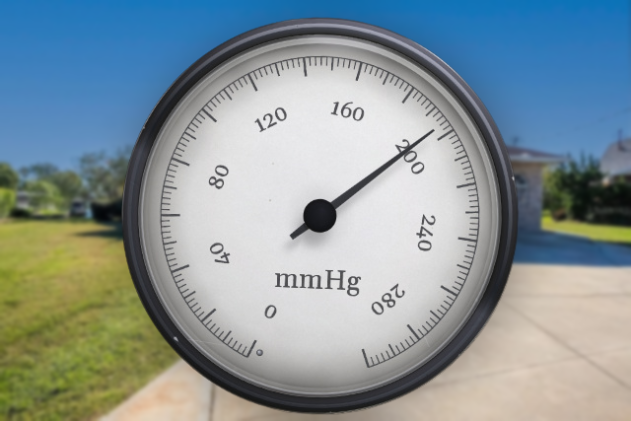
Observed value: 196; mmHg
